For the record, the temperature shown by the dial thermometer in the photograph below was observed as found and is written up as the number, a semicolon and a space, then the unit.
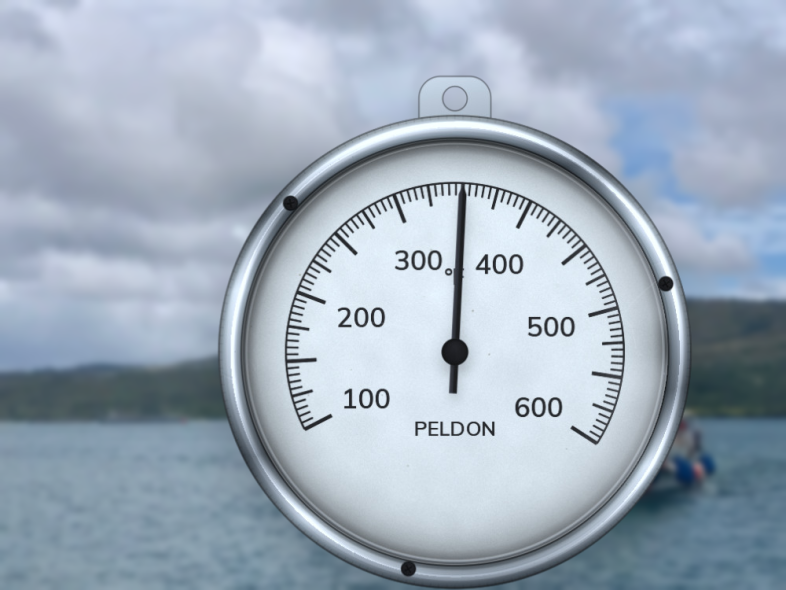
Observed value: 350; °F
